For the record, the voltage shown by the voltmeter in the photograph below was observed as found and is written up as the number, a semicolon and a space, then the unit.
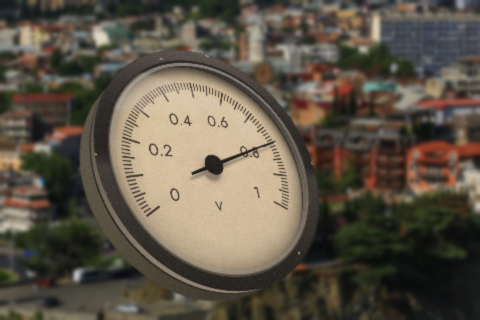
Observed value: 0.8; V
